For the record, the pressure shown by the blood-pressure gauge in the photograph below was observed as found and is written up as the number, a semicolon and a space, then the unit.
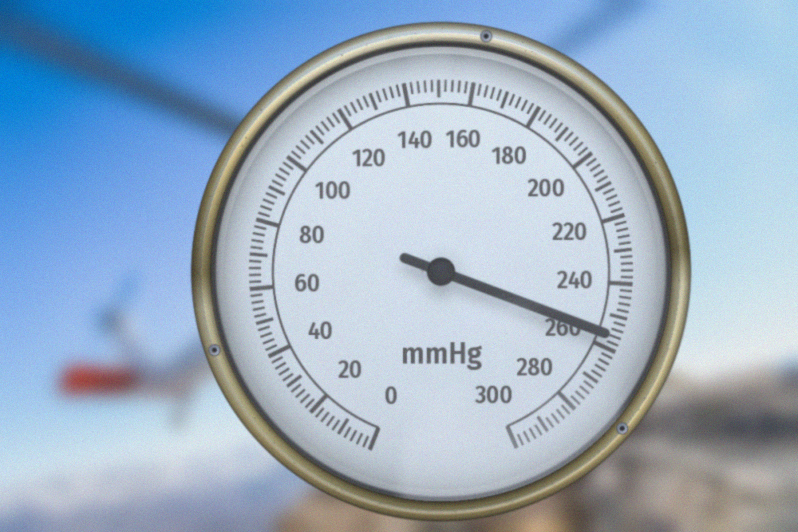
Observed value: 256; mmHg
